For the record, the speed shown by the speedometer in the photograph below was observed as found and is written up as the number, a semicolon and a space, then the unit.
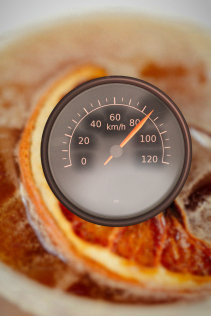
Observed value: 85; km/h
